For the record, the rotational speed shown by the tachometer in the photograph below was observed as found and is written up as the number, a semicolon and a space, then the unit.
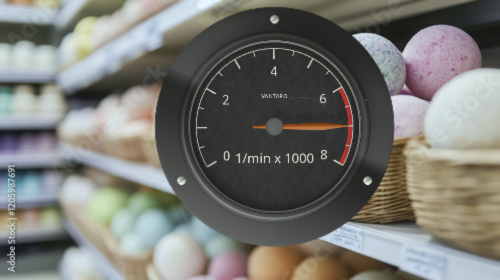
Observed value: 7000; rpm
